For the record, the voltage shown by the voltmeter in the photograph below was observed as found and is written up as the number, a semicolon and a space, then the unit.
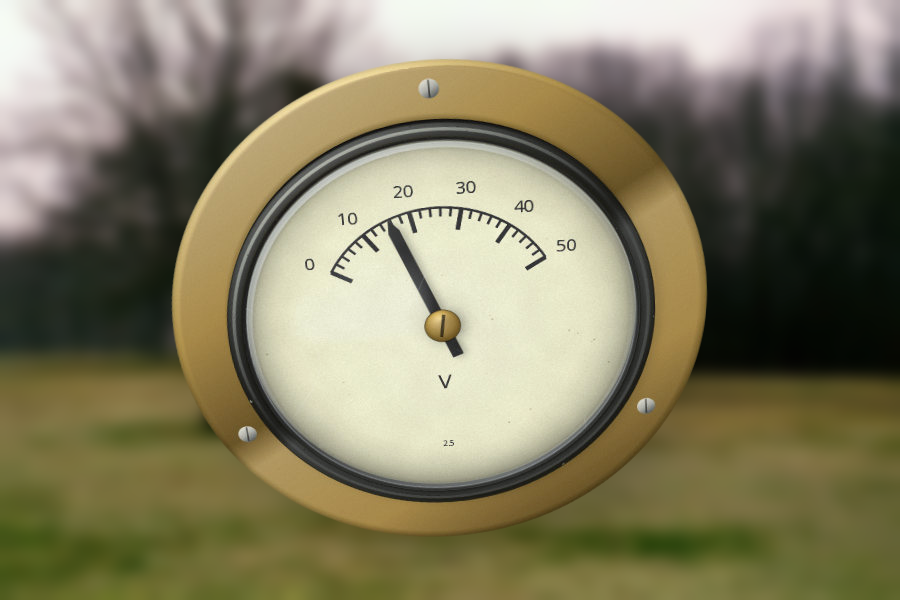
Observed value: 16; V
